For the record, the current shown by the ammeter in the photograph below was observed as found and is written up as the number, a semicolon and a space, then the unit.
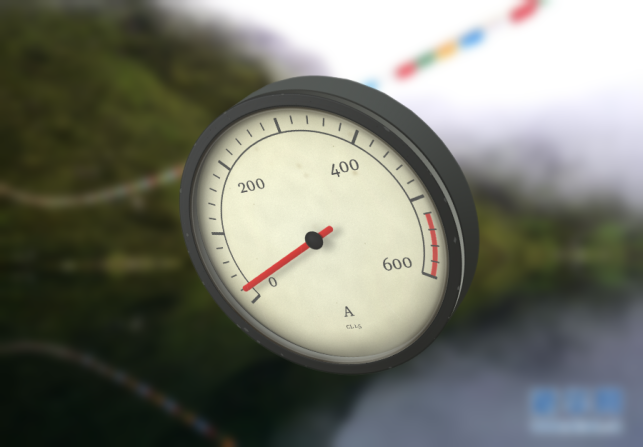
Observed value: 20; A
